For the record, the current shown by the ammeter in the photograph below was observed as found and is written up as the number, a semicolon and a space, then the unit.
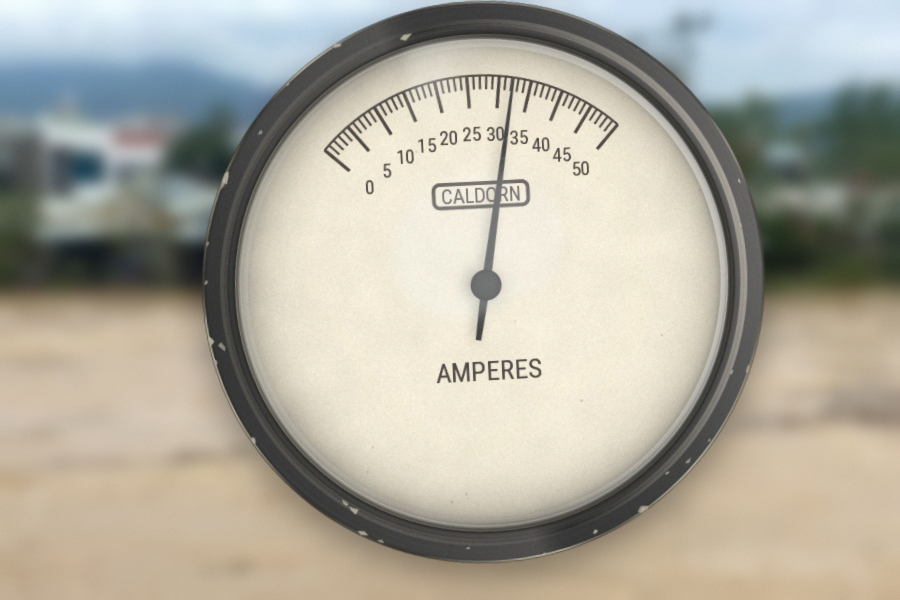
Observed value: 32; A
